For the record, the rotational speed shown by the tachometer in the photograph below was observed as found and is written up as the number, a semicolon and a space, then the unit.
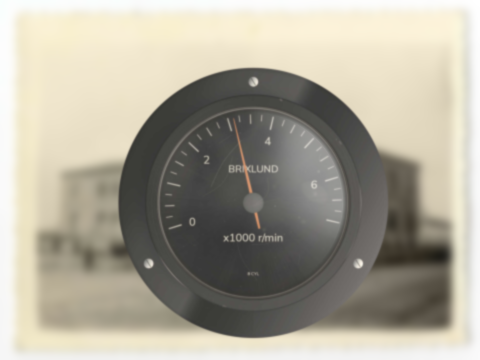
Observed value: 3125; rpm
